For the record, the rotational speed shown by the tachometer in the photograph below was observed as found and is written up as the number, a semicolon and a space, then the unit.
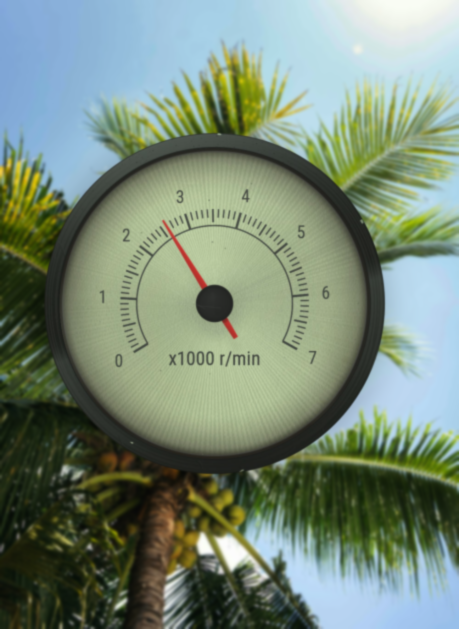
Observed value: 2600; rpm
